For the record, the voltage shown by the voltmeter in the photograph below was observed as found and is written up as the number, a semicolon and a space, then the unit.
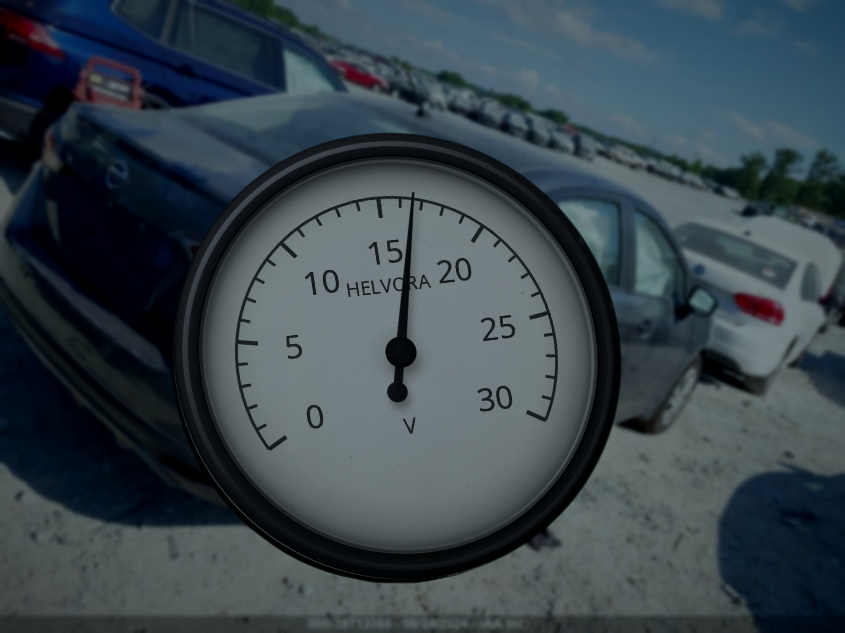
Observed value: 16.5; V
